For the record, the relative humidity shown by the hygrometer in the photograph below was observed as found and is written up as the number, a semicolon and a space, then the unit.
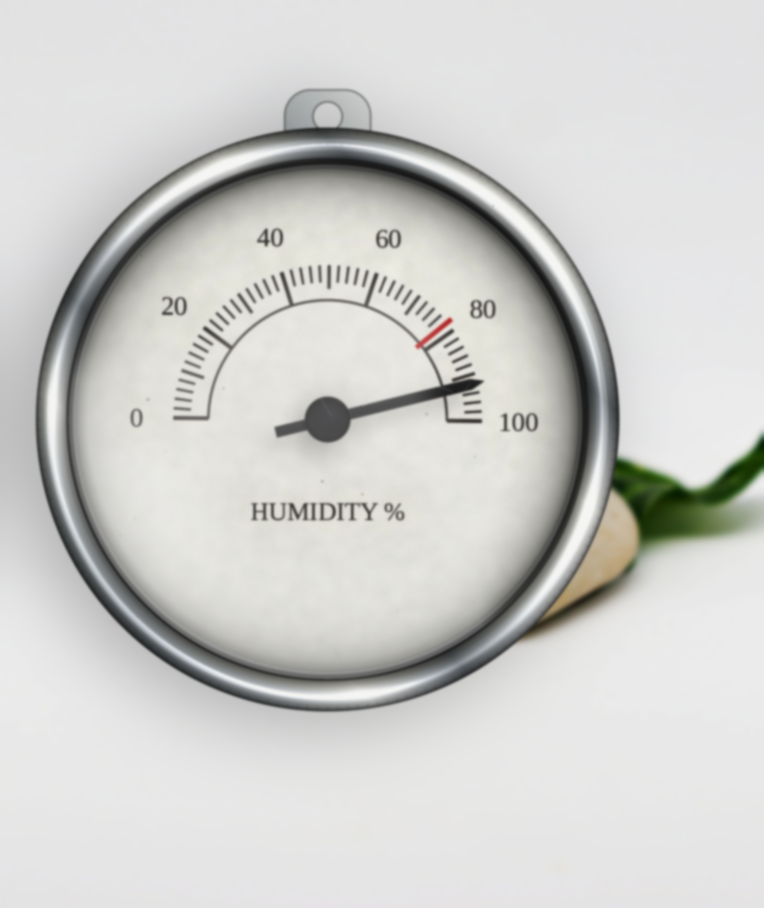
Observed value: 92; %
